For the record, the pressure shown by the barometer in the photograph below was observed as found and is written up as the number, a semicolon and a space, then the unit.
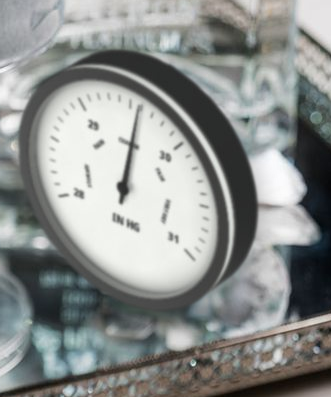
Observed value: 29.6; inHg
